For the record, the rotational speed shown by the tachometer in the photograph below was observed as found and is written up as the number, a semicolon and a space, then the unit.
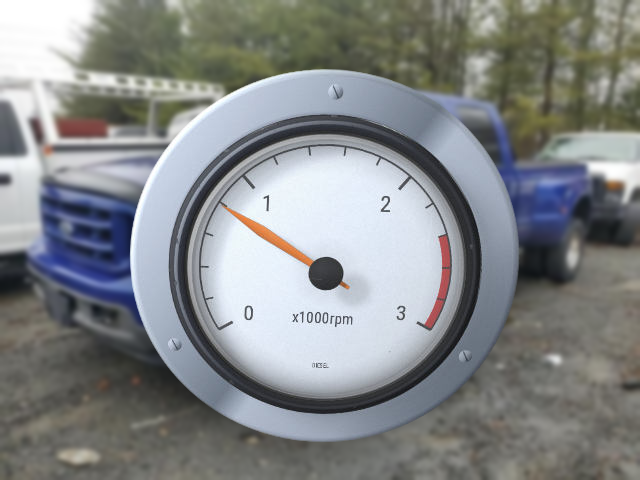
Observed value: 800; rpm
